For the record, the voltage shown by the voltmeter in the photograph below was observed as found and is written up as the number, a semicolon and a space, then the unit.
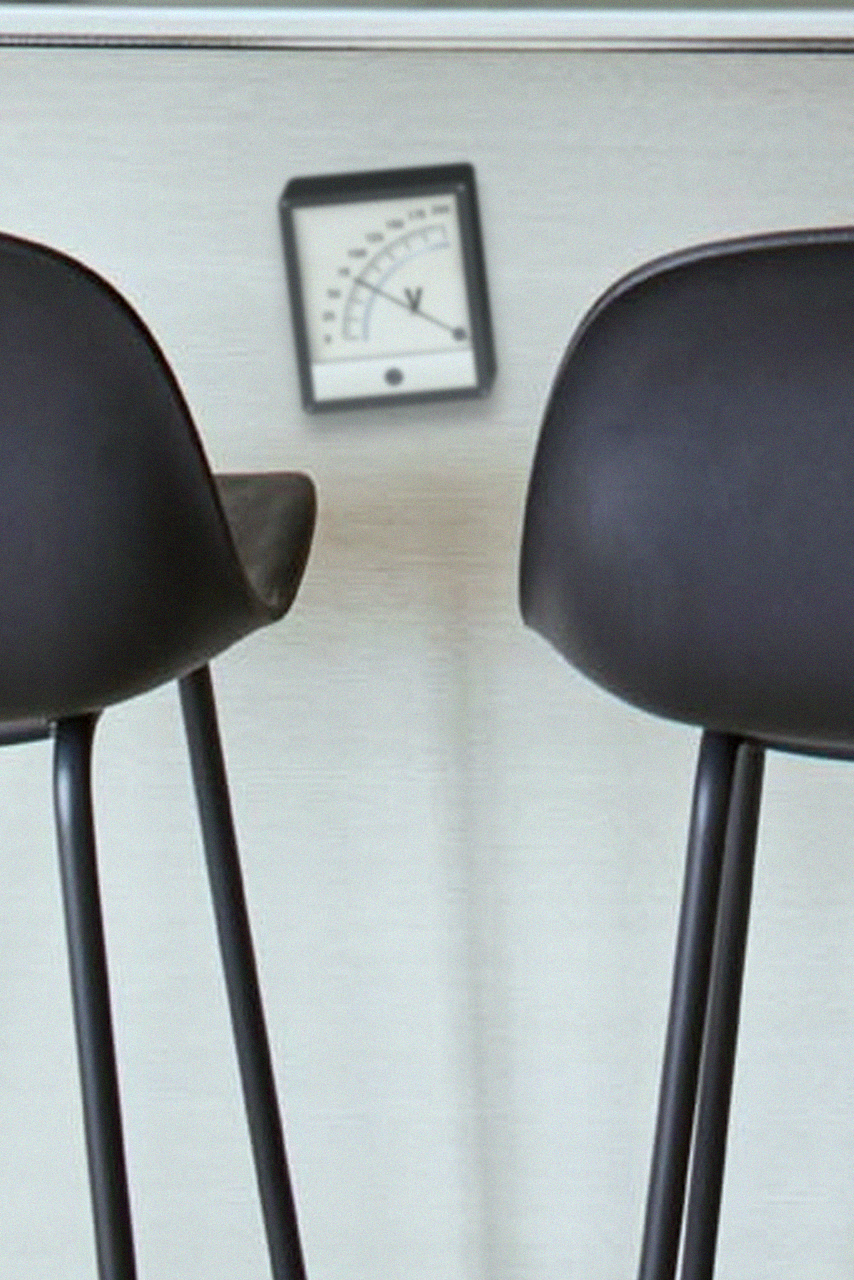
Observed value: 75; V
